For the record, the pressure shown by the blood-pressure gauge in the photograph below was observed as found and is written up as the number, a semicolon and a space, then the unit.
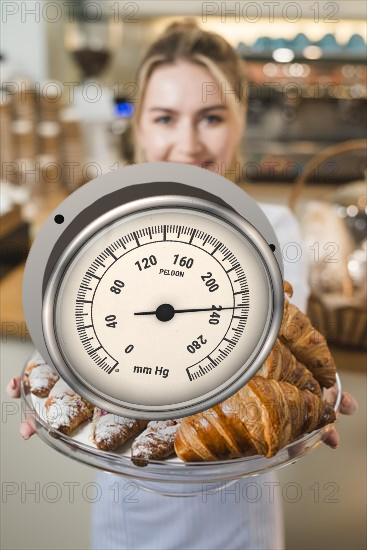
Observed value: 230; mmHg
